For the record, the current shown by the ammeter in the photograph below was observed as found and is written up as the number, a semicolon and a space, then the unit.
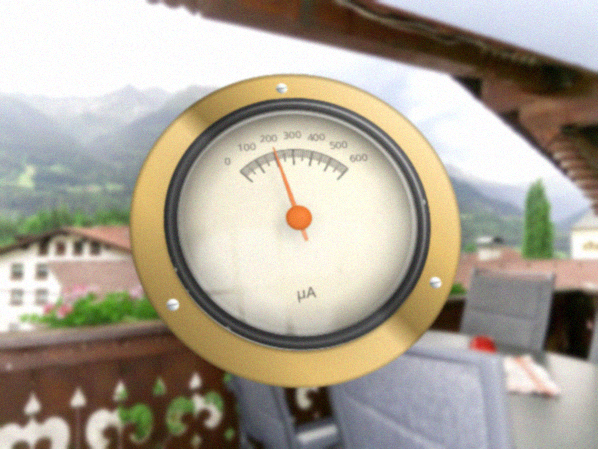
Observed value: 200; µA
